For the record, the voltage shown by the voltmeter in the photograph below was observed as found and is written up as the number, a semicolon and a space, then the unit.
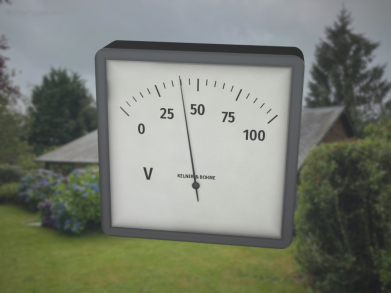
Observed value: 40; V
